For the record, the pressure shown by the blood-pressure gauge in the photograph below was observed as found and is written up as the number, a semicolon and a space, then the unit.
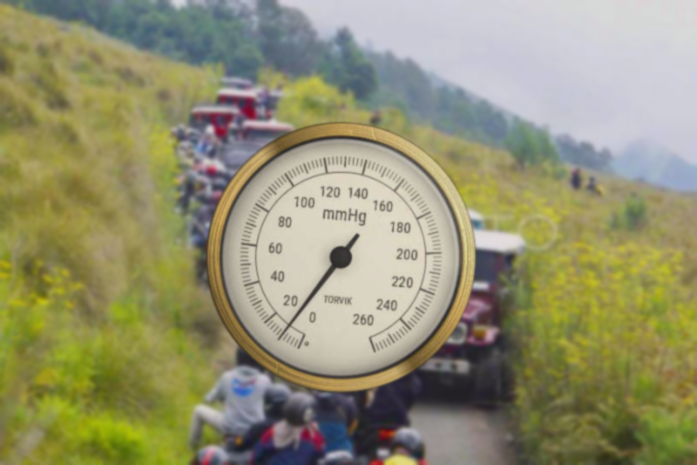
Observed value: 10; mmHg
